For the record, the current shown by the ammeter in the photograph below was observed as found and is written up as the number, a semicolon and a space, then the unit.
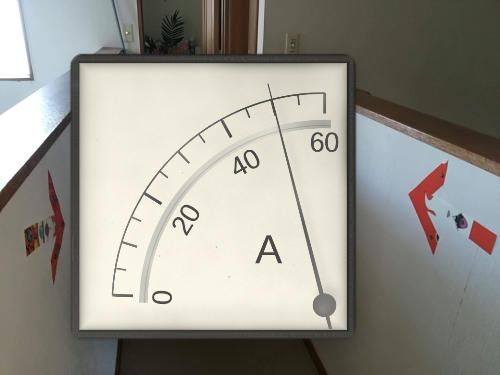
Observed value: 50; A
